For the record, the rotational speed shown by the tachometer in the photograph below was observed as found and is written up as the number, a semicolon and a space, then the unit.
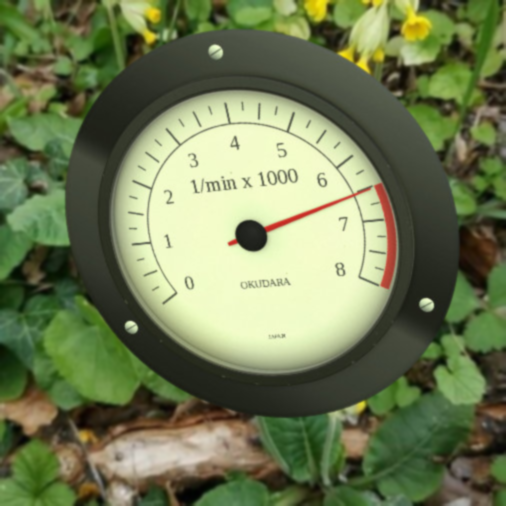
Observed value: 6500; rpm
